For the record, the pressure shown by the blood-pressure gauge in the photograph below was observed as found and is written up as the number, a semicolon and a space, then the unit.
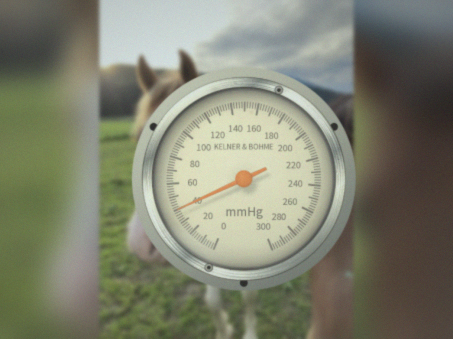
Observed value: 40; mmHg
